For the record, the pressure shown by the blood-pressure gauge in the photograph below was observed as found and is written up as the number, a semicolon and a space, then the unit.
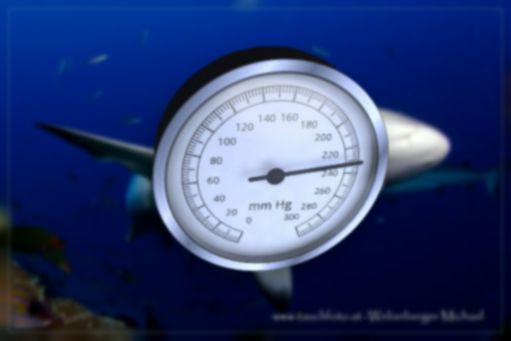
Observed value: 230; mmHg
